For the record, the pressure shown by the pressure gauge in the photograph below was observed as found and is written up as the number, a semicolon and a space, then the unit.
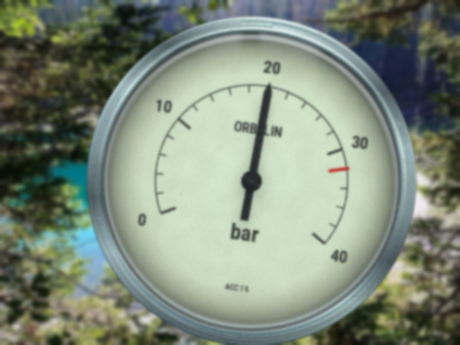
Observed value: 20; bar
